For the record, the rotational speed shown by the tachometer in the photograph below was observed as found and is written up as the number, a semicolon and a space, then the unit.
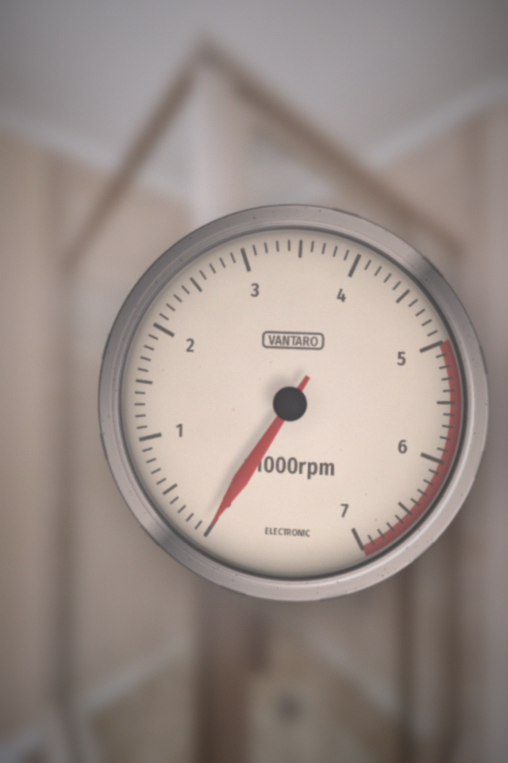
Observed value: 0; rpm
